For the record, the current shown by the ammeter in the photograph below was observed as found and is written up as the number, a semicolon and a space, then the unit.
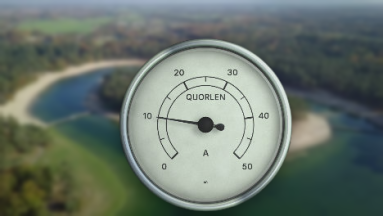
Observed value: 10; A
